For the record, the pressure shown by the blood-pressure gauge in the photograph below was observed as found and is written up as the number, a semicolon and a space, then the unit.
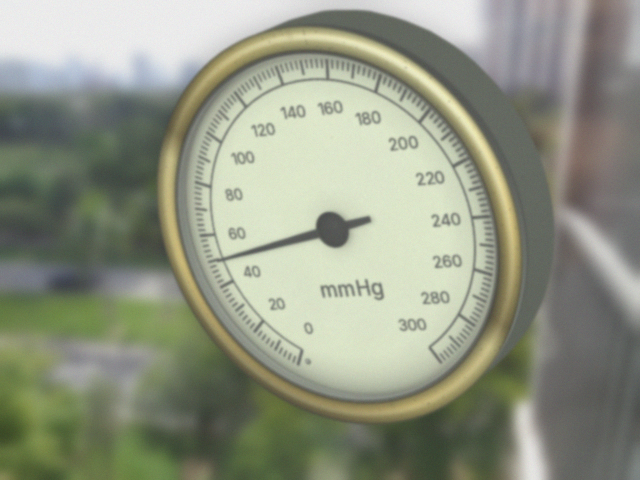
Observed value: 50; mmHg
